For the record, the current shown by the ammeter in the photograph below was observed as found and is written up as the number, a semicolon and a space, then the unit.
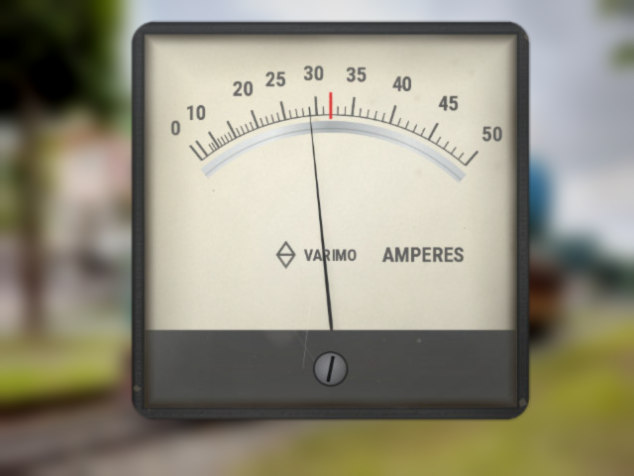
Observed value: 29; A
